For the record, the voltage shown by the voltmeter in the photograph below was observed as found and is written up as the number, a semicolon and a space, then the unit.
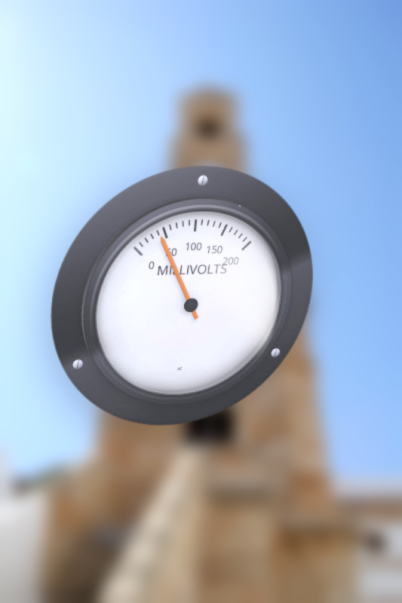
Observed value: 40; mV
